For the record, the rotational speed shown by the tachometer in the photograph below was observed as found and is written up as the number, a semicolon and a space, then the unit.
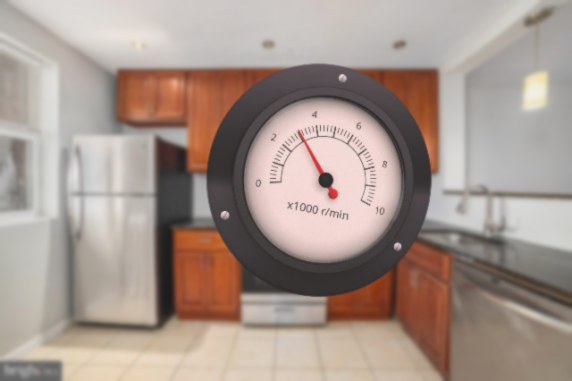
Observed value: 3000; rpm
